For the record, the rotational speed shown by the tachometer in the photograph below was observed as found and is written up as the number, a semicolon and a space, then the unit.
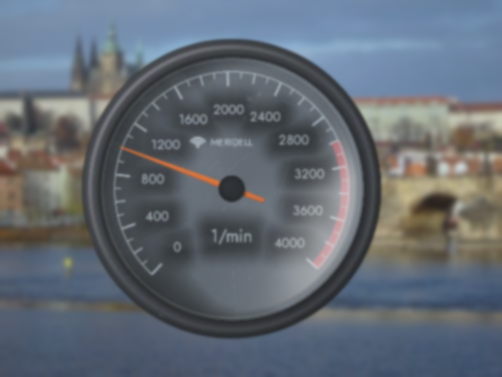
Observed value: 1000; rpm
